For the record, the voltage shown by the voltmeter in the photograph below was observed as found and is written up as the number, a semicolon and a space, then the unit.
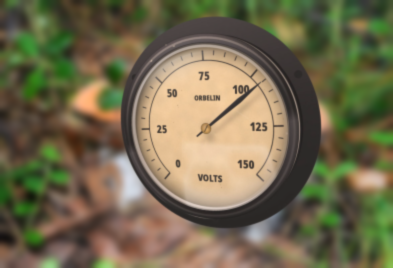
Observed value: 105; V
